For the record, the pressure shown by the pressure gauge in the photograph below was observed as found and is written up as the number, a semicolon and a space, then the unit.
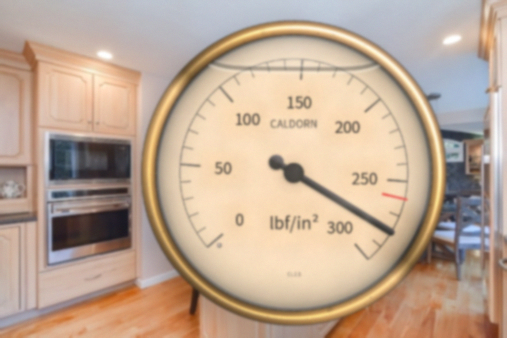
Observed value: 280; psi
